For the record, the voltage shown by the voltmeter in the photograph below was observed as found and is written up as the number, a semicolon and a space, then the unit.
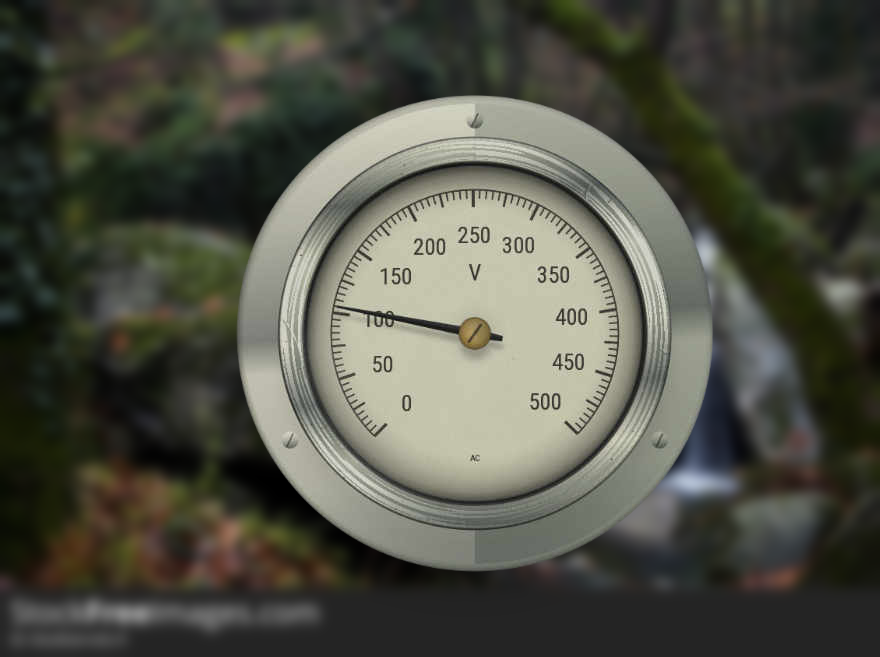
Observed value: 105; V
